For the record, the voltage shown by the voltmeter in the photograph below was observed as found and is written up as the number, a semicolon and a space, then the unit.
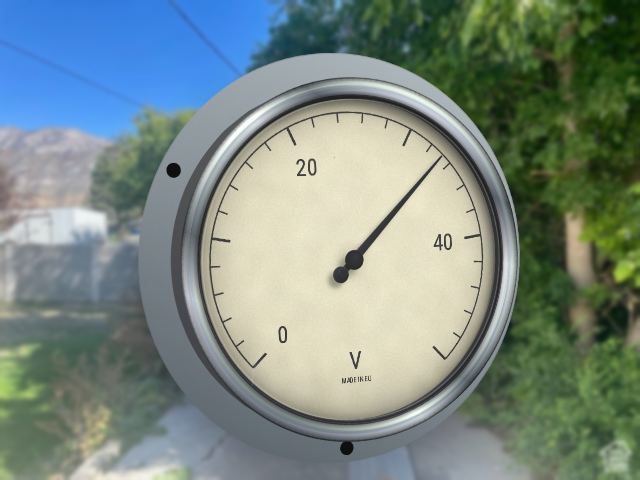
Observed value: 33; V
